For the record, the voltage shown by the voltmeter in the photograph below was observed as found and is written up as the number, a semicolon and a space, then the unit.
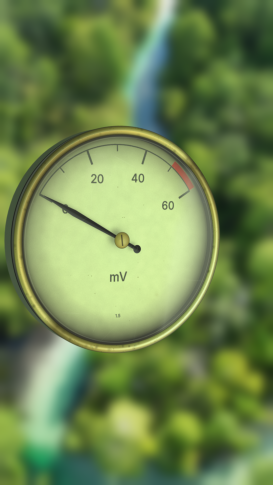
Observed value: 0; mV
